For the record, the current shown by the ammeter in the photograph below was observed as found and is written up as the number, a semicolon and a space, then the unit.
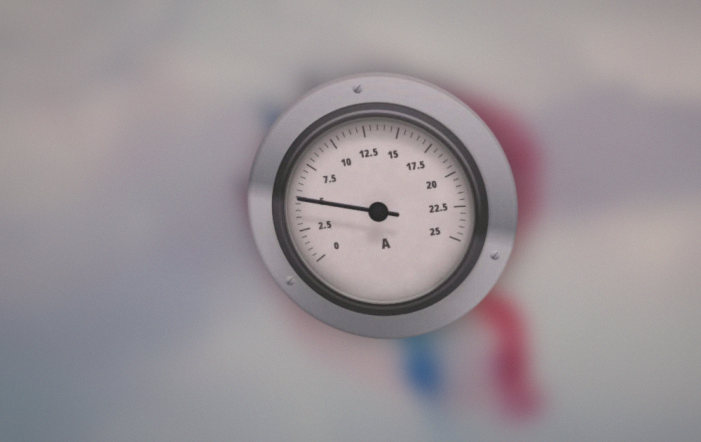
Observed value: 5; A
